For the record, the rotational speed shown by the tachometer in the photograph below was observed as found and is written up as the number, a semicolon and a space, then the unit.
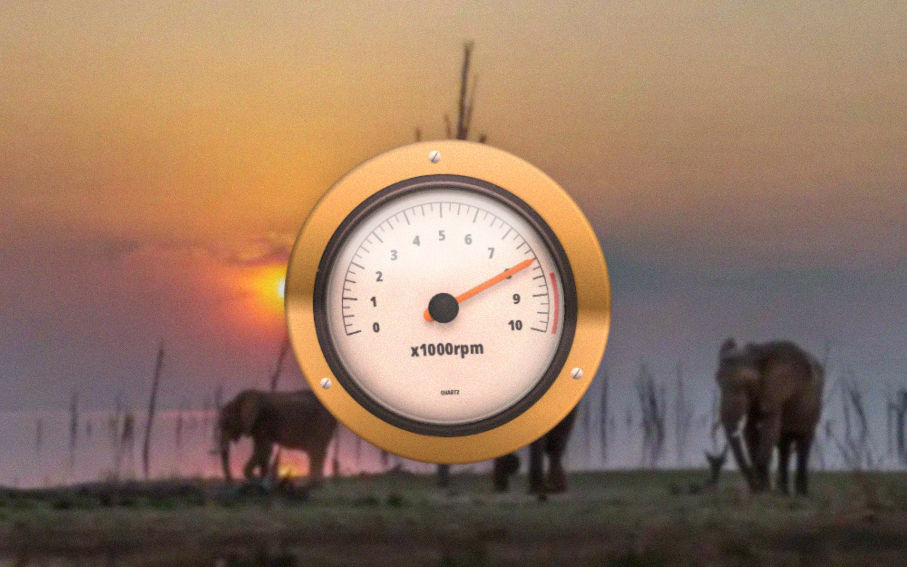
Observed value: 8000; rpm
